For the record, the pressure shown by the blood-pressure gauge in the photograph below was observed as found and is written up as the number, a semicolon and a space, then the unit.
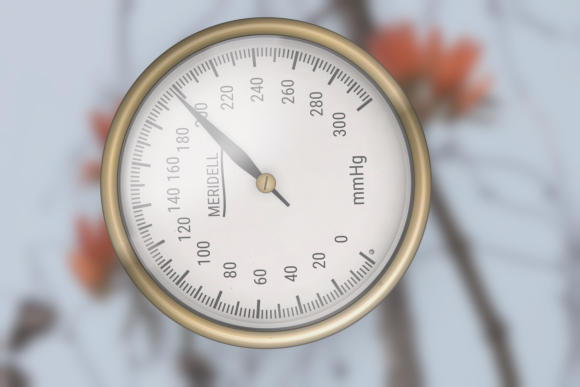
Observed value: 198; mmHg
